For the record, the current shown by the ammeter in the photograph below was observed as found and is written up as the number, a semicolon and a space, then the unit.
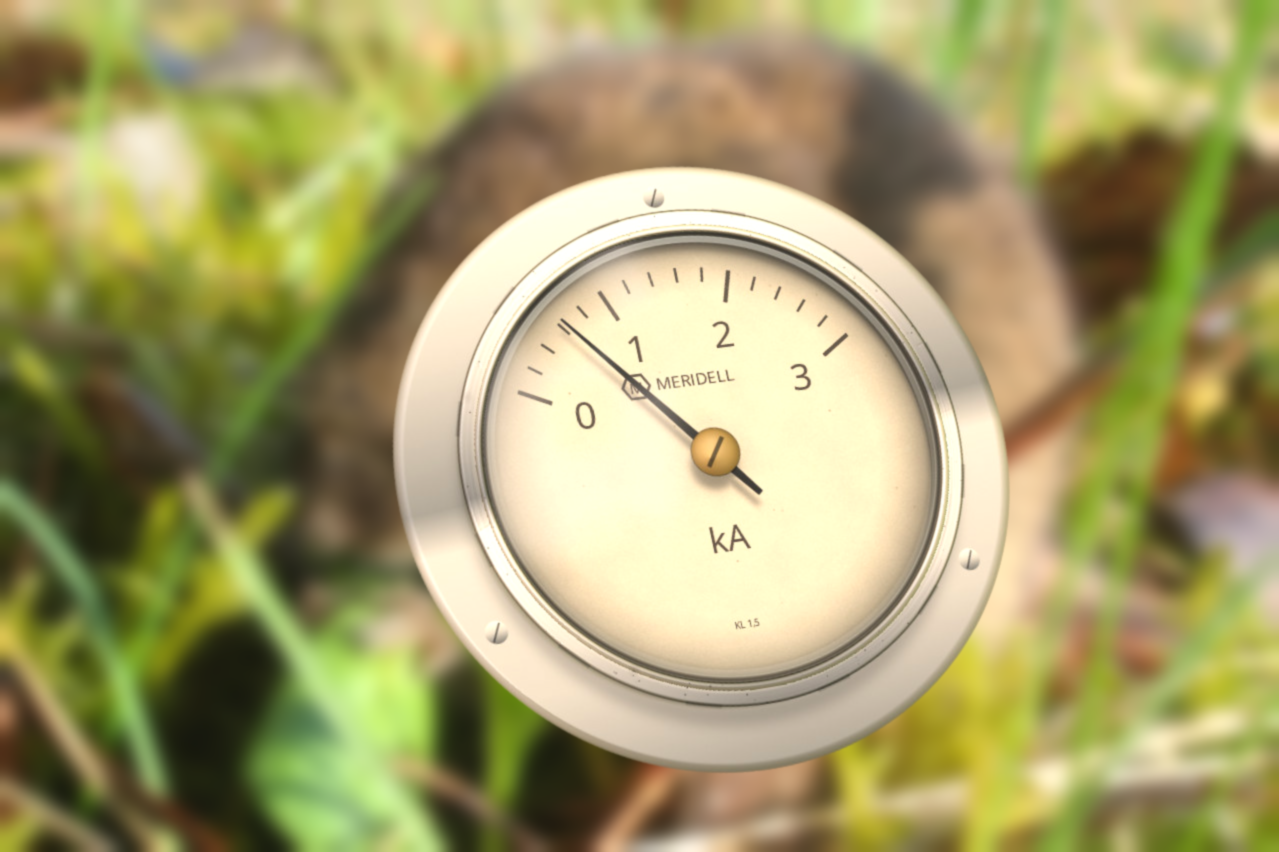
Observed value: 0.6; kA
